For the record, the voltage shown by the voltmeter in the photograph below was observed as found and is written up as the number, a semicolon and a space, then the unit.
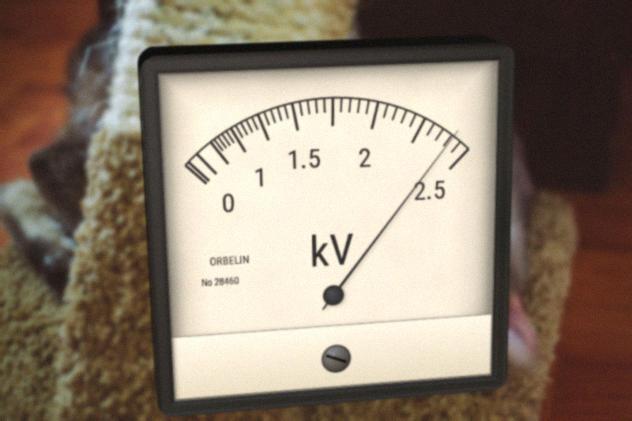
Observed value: 2.4; kV
